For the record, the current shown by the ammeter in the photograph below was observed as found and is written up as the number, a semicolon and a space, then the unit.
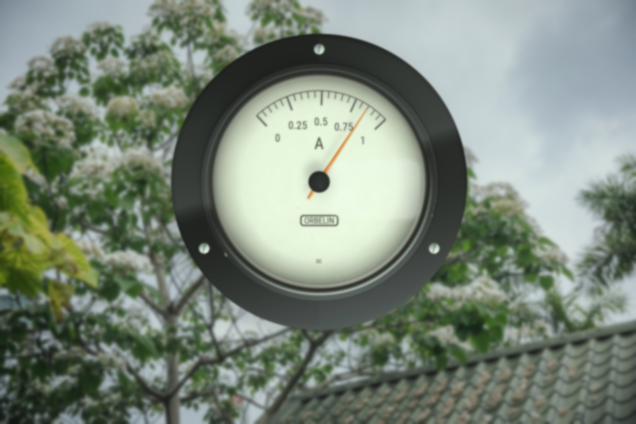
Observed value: 0.85; A
